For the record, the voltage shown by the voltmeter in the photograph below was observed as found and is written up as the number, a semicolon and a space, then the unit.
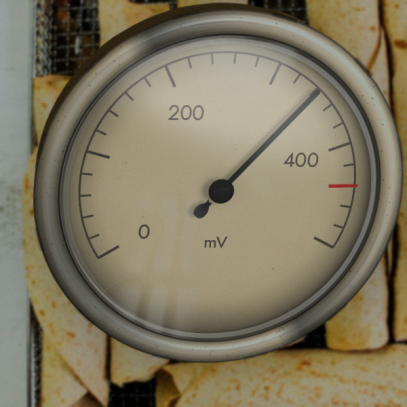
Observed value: 340; mV
